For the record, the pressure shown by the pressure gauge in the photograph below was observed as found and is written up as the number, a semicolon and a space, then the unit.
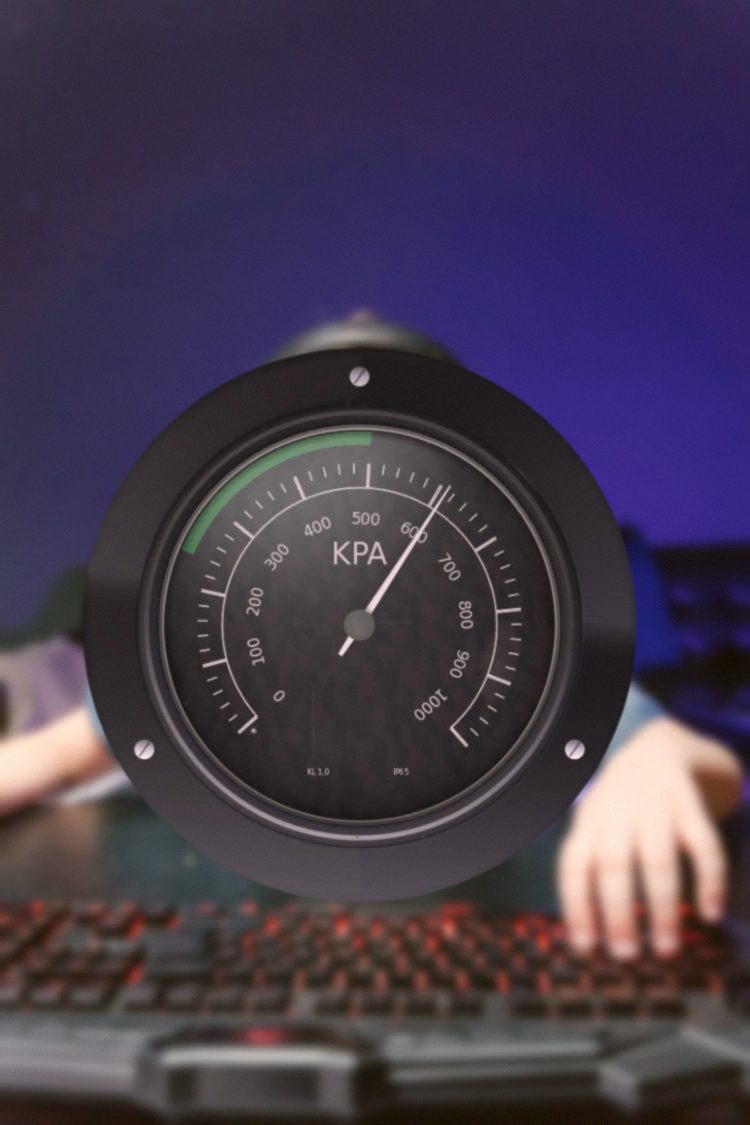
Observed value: 610; kPa
